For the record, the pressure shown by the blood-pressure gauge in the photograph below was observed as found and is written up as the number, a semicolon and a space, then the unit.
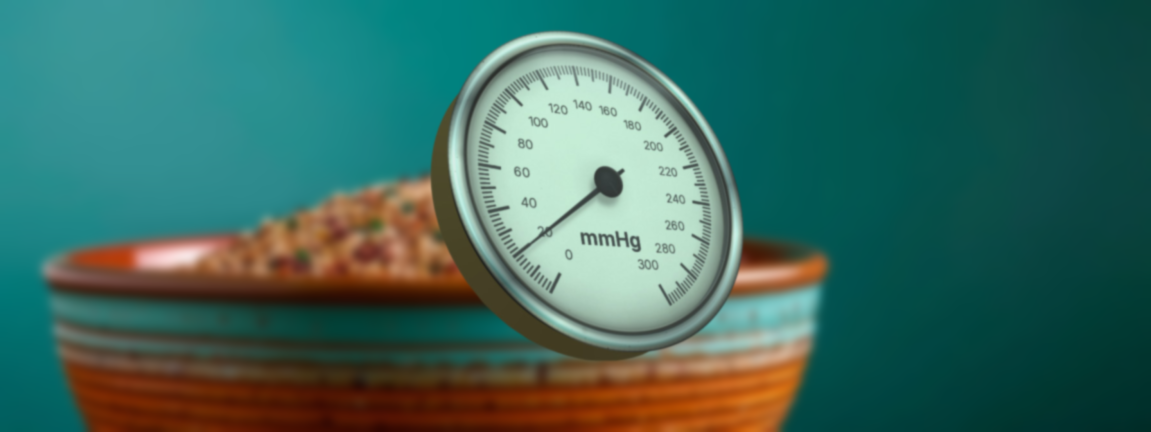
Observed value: 20; mmHg
